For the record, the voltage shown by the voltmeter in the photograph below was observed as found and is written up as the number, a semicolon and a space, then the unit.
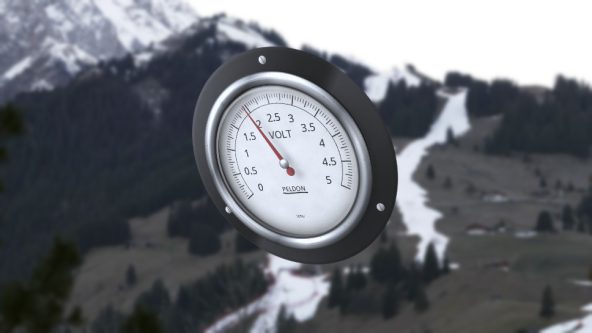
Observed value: 2; V
